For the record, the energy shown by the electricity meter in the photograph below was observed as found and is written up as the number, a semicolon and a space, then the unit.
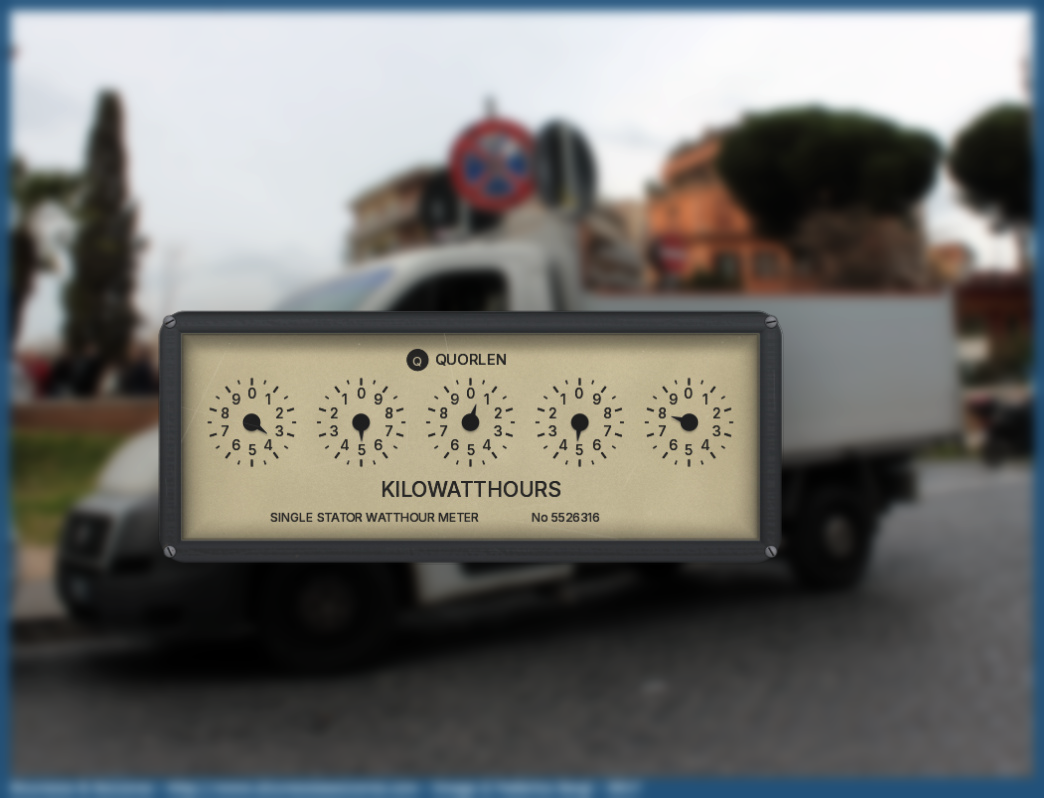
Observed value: 35048; kWh
